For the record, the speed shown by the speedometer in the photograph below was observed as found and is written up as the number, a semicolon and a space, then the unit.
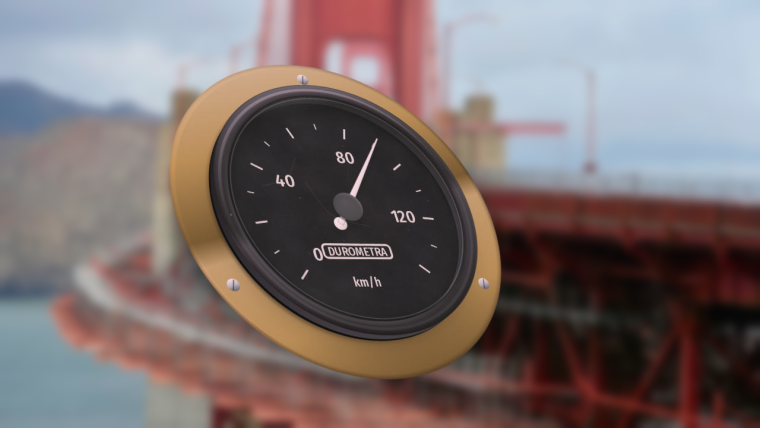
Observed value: 90; km/h
